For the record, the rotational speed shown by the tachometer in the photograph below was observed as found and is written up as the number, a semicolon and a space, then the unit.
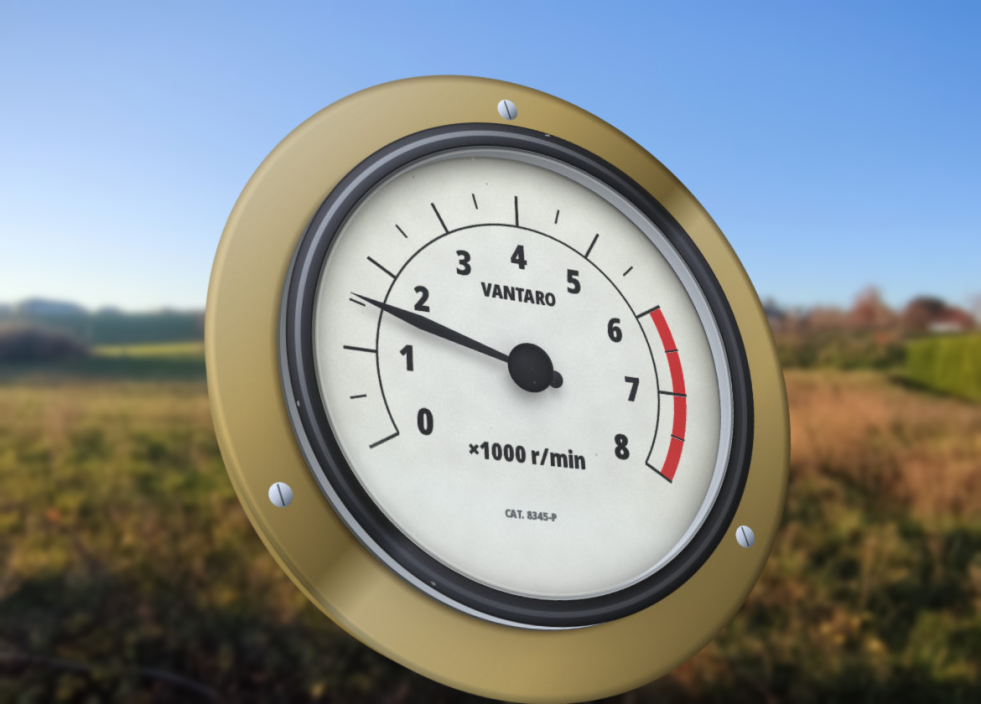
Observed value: 1500; rpm
